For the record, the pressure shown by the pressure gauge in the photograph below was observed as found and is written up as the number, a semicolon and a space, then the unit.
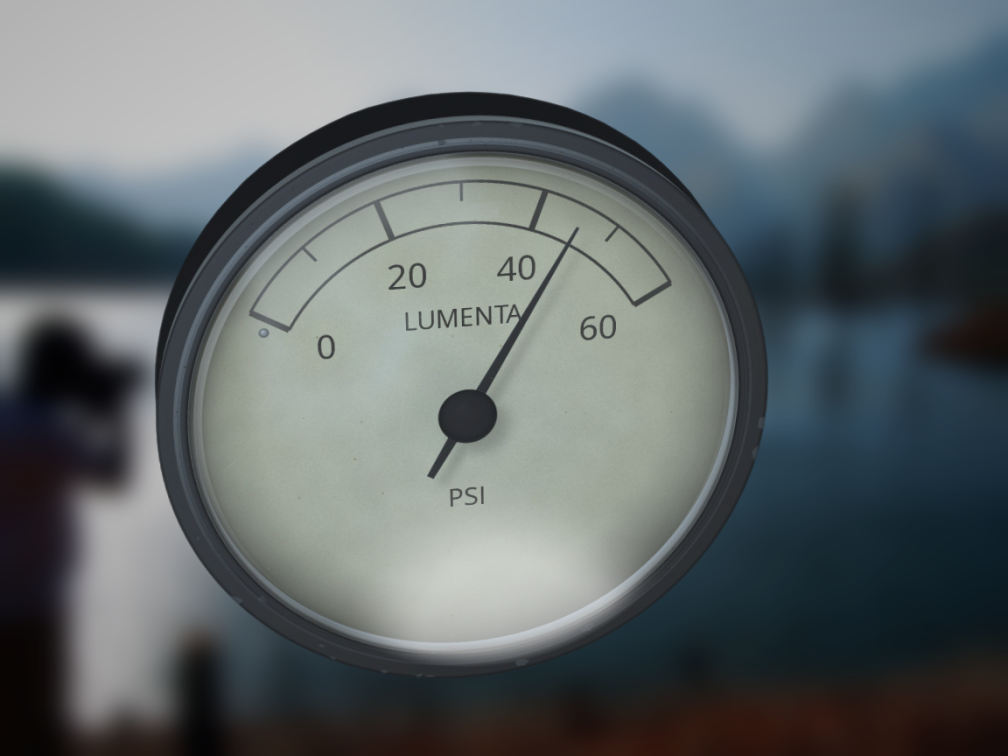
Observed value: 45; psi
